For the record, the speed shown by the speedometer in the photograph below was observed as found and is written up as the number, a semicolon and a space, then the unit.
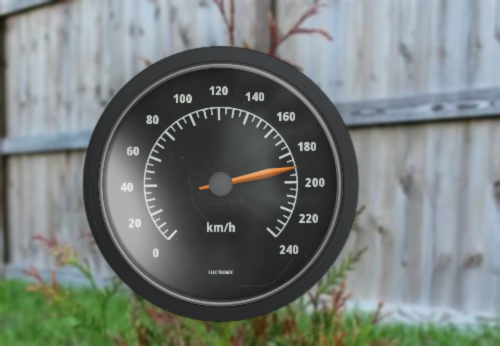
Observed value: 190; km/h
